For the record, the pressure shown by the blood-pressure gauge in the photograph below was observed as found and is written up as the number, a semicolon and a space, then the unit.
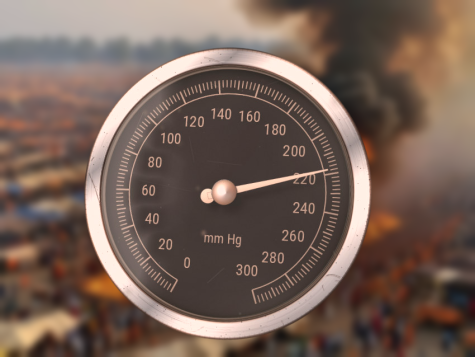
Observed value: 218; mmHg
